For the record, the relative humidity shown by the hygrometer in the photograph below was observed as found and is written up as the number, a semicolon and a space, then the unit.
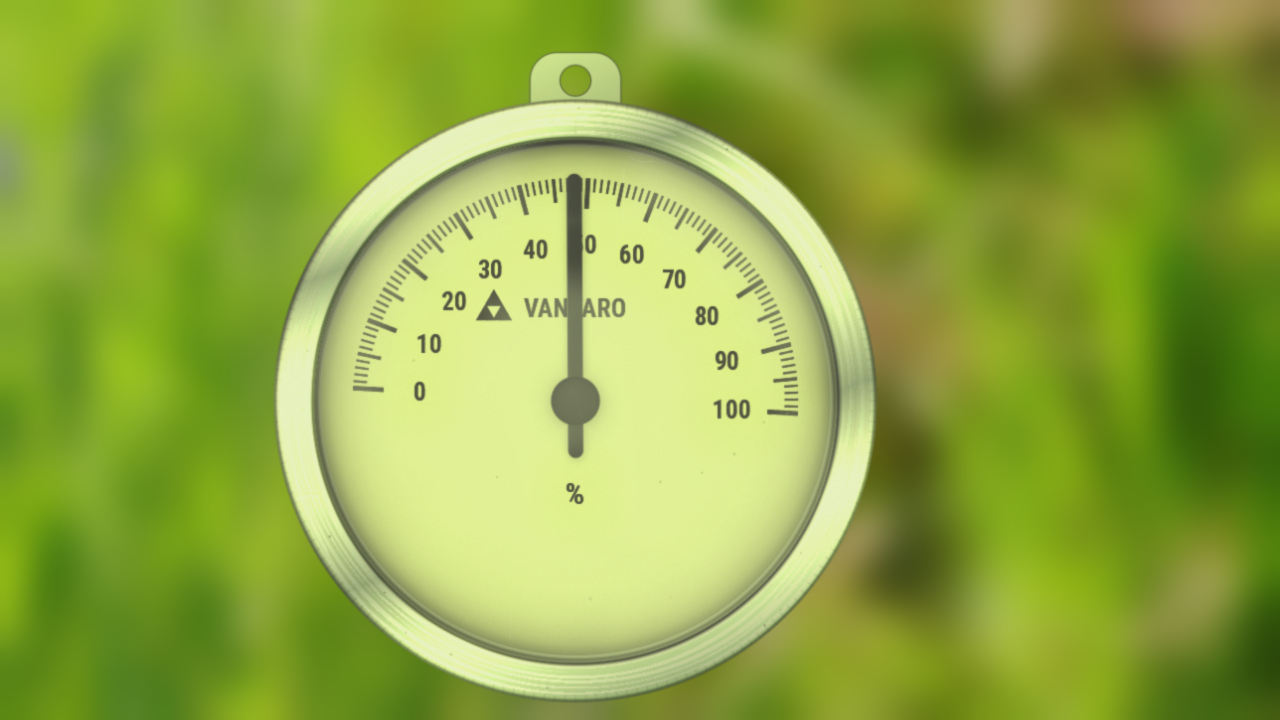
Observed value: 48; %
